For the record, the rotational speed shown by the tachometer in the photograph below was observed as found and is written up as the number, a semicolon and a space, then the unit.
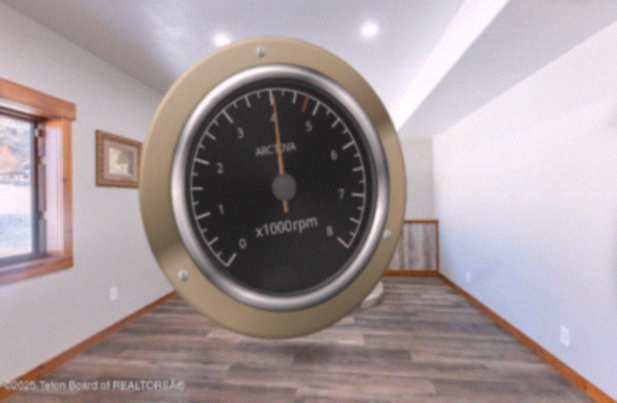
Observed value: 4000; rpm
